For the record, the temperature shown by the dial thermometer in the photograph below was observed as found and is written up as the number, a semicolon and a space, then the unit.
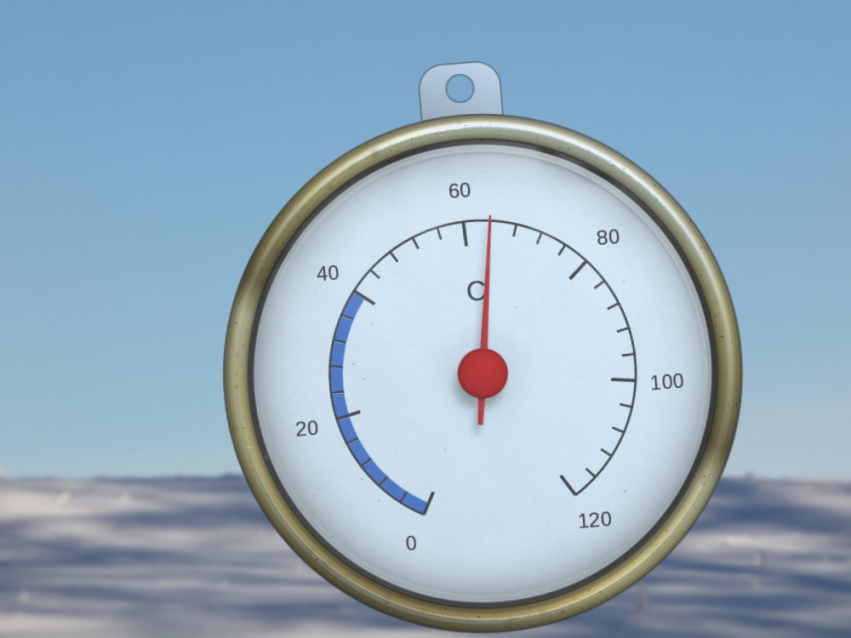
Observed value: 64; °C
